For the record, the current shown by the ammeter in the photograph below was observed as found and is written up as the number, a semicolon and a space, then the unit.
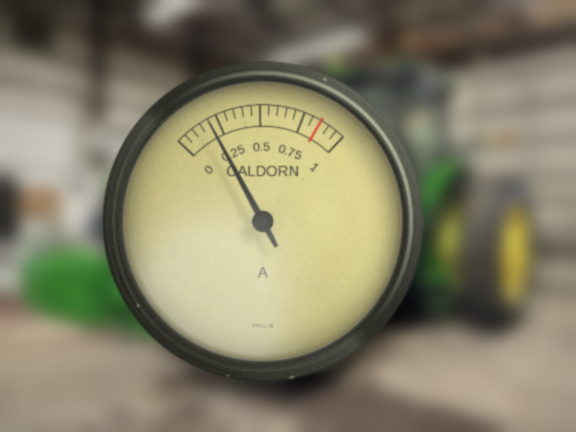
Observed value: 0.2; A
